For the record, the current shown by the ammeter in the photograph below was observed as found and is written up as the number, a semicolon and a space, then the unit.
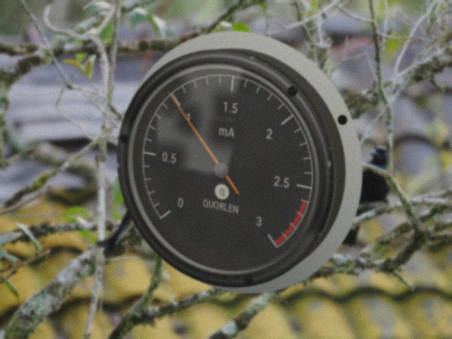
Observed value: 1; mA
